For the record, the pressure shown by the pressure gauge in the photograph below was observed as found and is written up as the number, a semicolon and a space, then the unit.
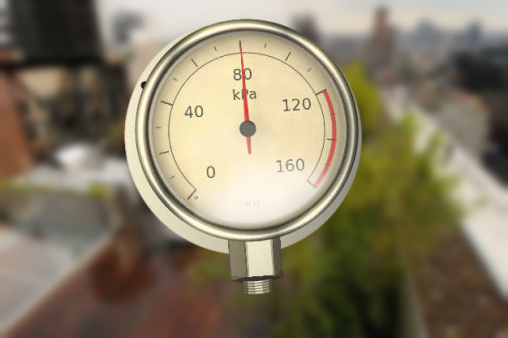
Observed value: 80; kPa
